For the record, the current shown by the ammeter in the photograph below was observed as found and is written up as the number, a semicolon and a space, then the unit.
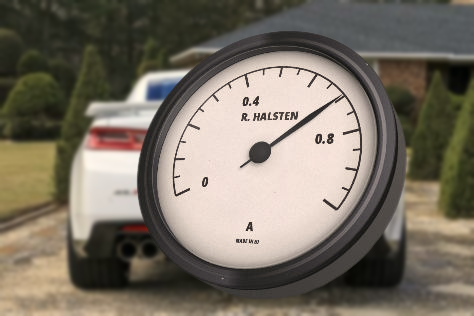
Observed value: 0.7; A
